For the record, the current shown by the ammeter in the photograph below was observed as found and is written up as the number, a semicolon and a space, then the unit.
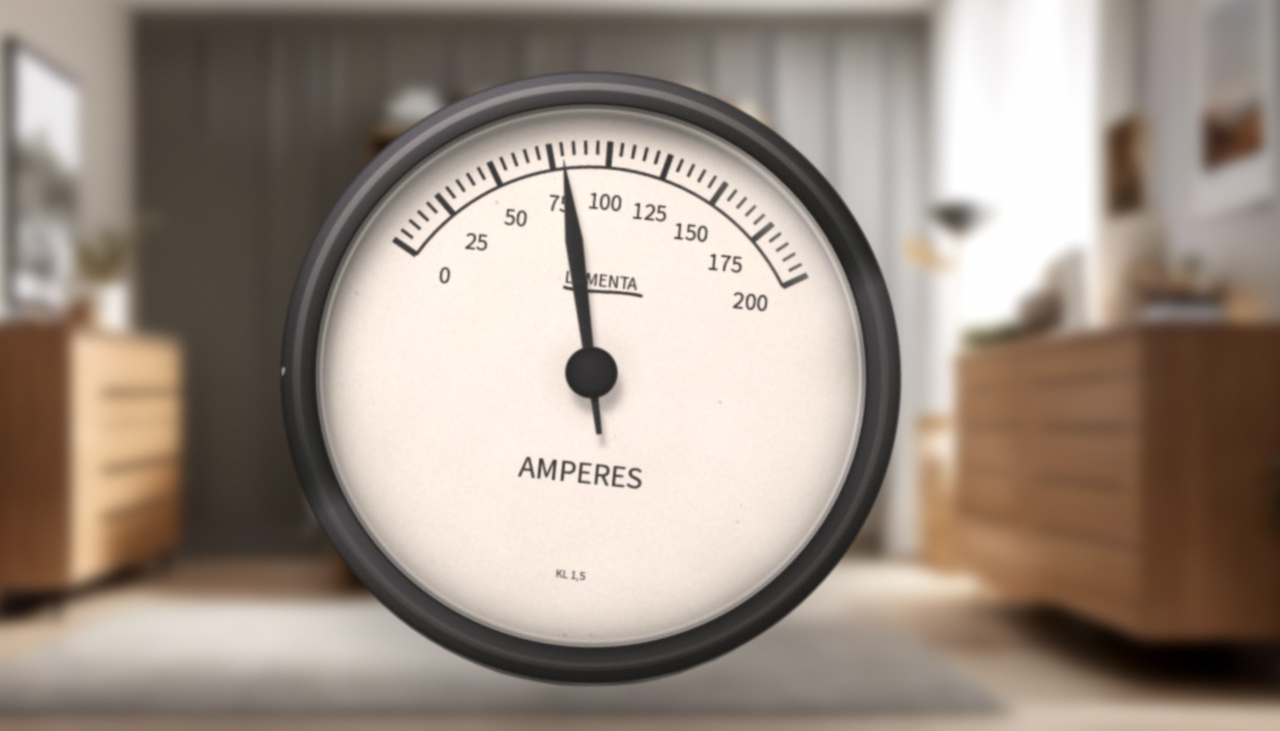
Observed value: 80; A
